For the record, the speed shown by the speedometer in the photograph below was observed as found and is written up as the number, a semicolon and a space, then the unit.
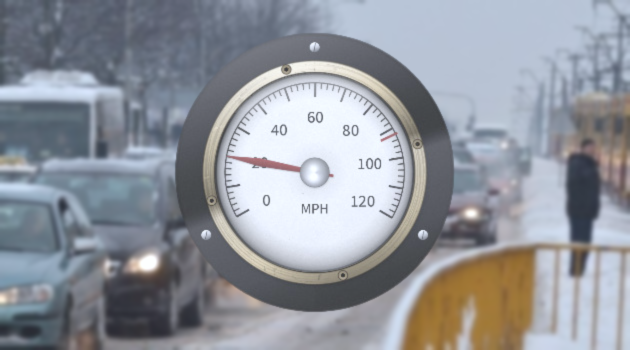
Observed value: 20; mph
